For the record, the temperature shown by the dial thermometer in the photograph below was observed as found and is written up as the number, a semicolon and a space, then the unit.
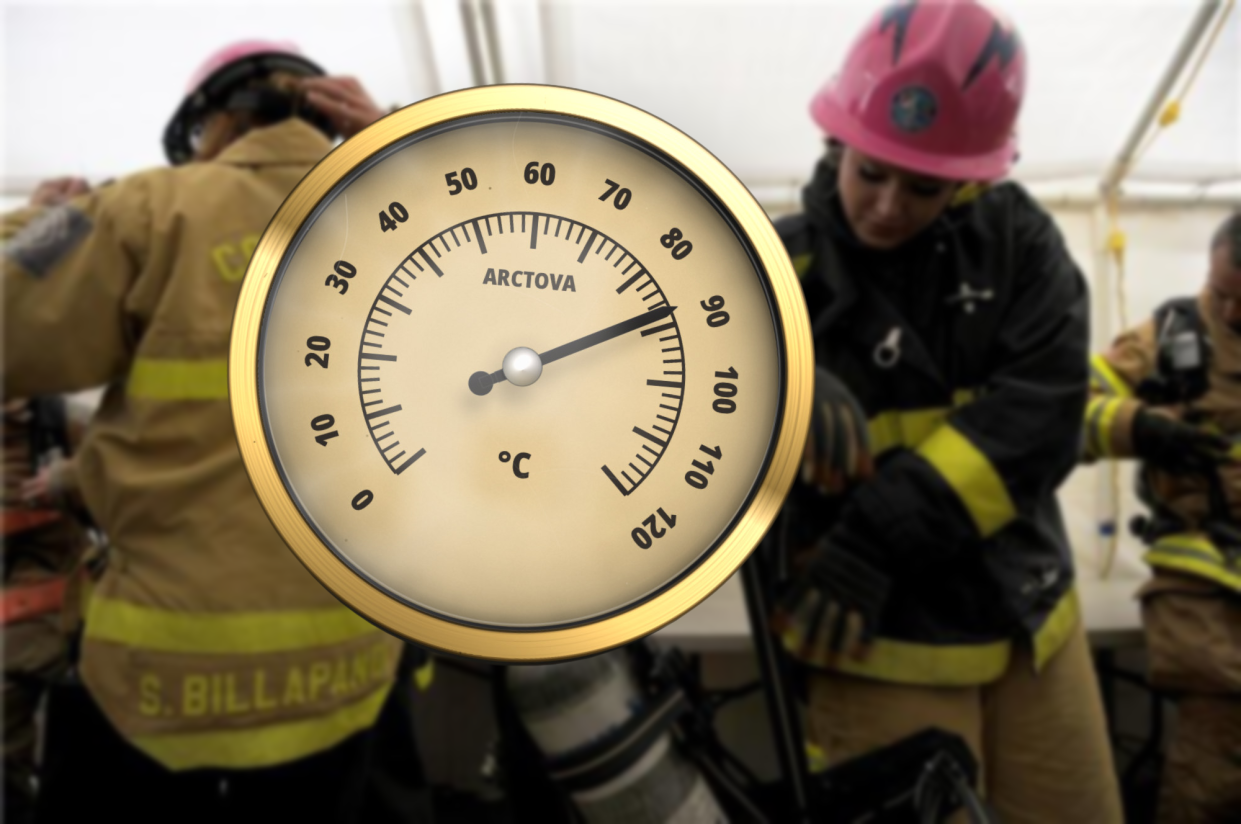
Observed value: 88; °C
